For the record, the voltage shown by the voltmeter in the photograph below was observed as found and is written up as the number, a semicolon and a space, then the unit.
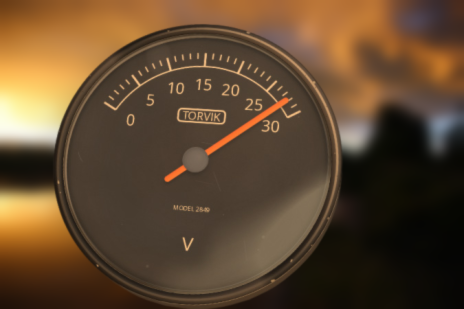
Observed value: 28; V
